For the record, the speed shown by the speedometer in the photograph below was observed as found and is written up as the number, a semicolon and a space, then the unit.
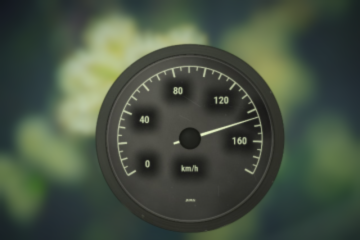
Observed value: 145; km/h
